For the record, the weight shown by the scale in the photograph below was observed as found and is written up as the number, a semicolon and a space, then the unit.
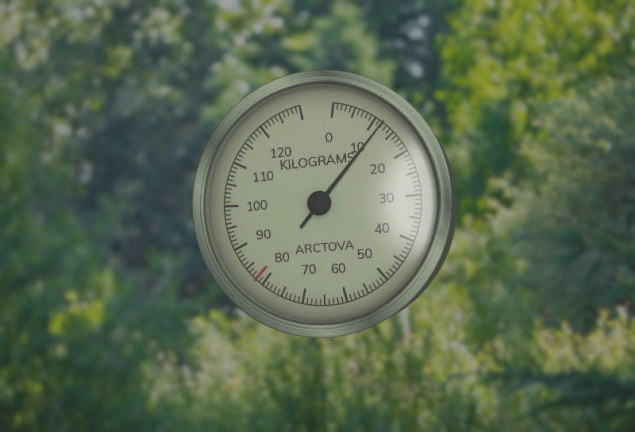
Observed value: 12; kg
